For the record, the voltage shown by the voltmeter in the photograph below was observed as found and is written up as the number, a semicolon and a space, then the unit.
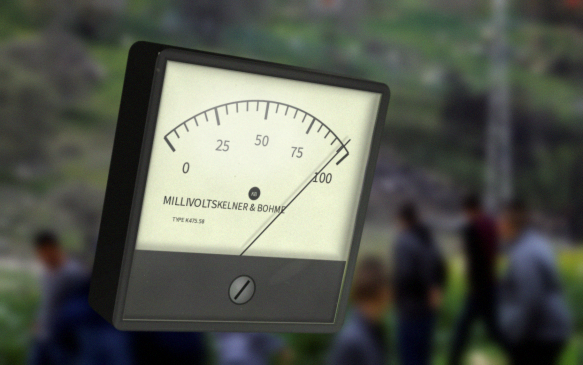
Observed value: 95; mV
